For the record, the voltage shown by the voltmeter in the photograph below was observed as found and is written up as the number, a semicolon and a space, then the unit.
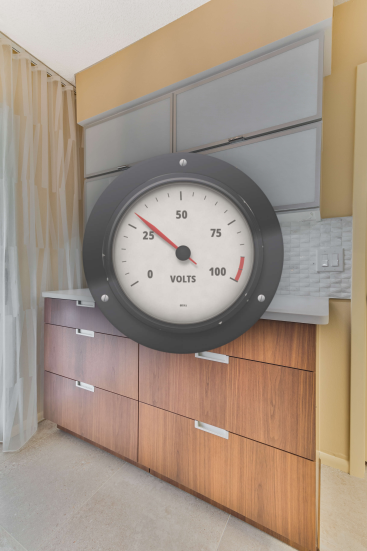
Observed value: 30; V
